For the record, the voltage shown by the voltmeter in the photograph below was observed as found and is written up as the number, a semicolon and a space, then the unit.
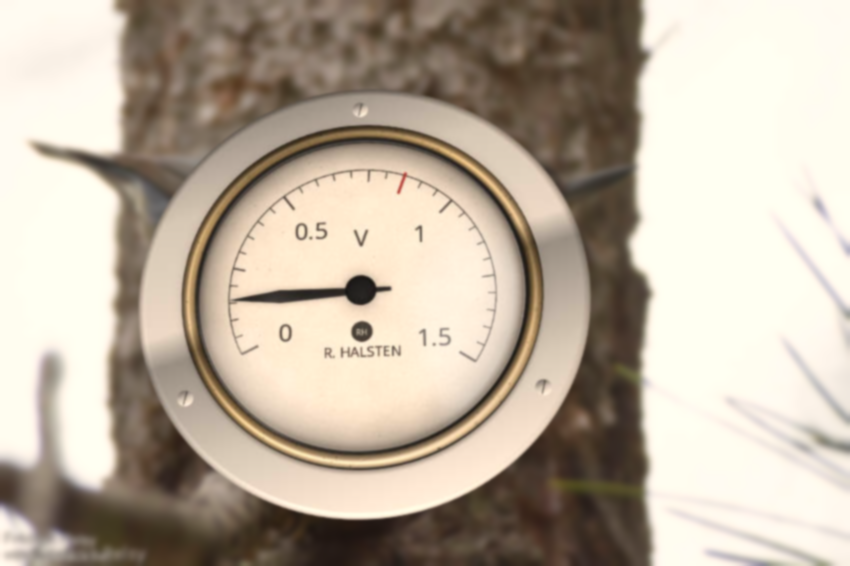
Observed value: 0.15; V
